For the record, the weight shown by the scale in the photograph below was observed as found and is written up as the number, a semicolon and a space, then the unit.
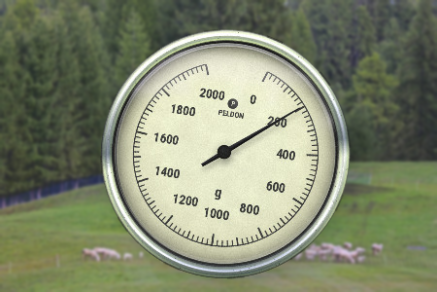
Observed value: 200; g
